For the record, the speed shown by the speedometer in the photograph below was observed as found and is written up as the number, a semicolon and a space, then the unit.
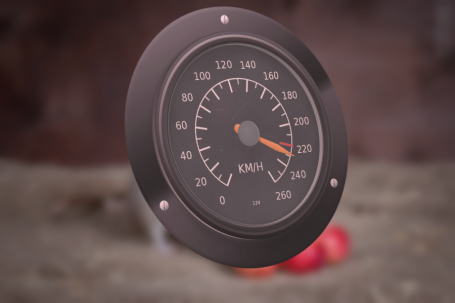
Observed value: 230; km/h
